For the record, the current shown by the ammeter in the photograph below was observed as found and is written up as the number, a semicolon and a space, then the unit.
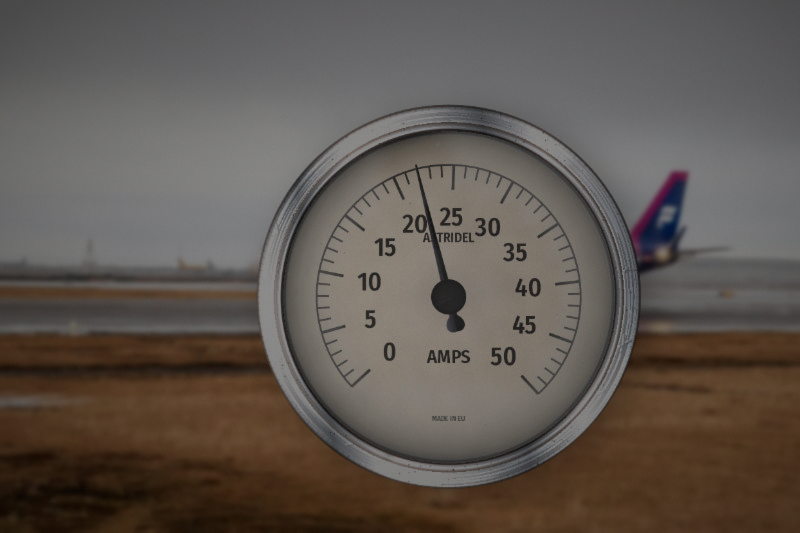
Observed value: 22; A
